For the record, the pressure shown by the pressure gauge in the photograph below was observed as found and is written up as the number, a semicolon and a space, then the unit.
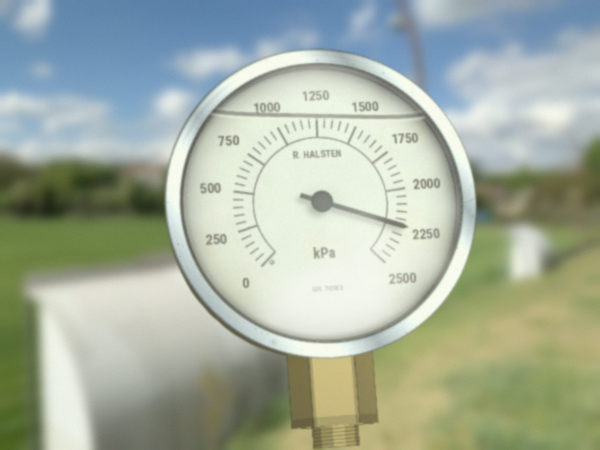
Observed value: 2250; kPa
